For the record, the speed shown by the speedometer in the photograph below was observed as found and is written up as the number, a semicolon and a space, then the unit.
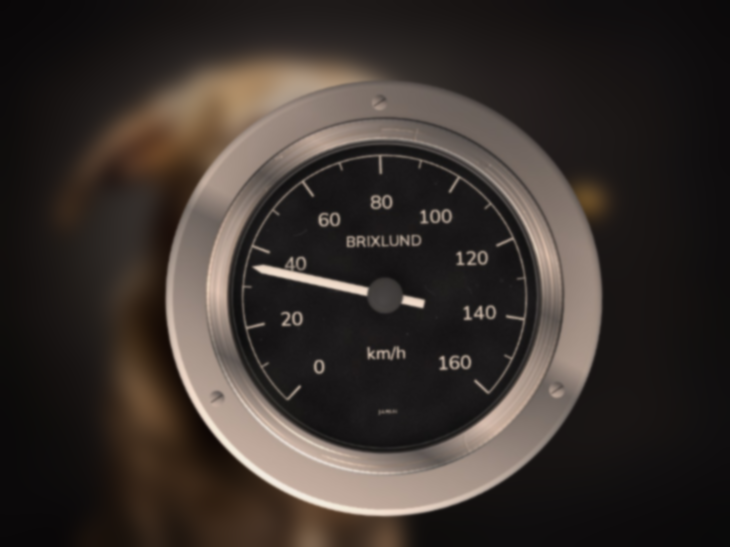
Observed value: 35; km/h
